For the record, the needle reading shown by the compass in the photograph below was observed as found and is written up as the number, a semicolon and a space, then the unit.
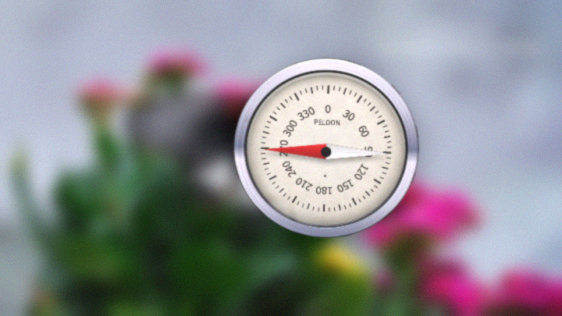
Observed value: 270; °
